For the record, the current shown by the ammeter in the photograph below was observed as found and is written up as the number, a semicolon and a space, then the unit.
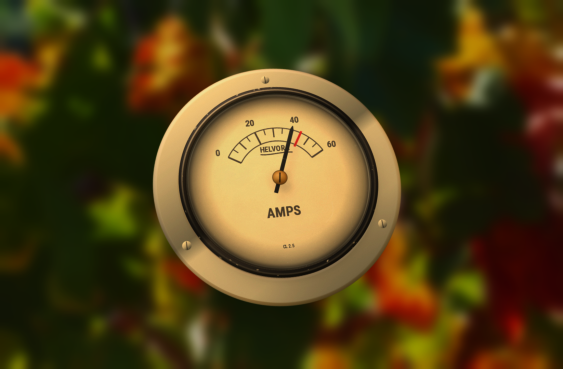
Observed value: 40; A
